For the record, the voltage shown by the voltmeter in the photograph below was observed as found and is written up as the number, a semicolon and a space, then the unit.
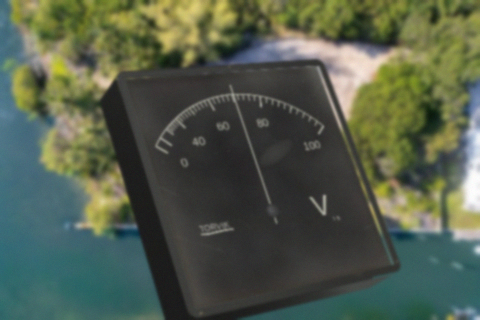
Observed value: 70; V
